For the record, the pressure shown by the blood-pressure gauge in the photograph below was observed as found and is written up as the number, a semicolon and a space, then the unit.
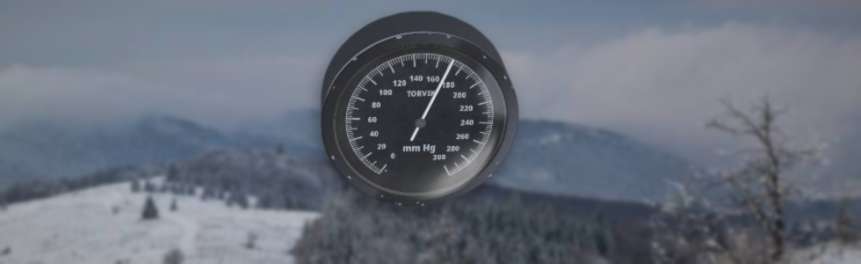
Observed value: 170; mmHg
